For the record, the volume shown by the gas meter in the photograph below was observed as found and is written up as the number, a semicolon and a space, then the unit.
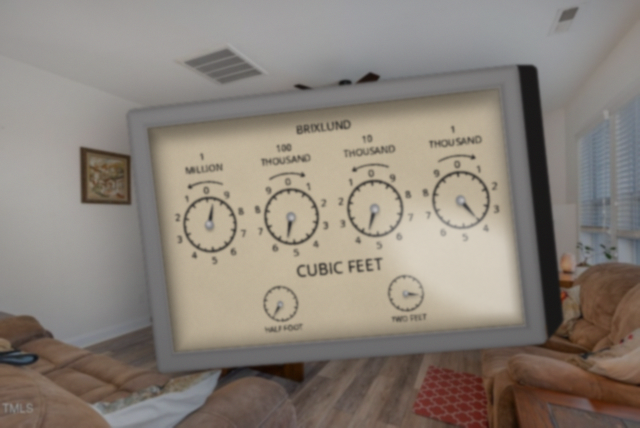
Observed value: 954400; ft³
